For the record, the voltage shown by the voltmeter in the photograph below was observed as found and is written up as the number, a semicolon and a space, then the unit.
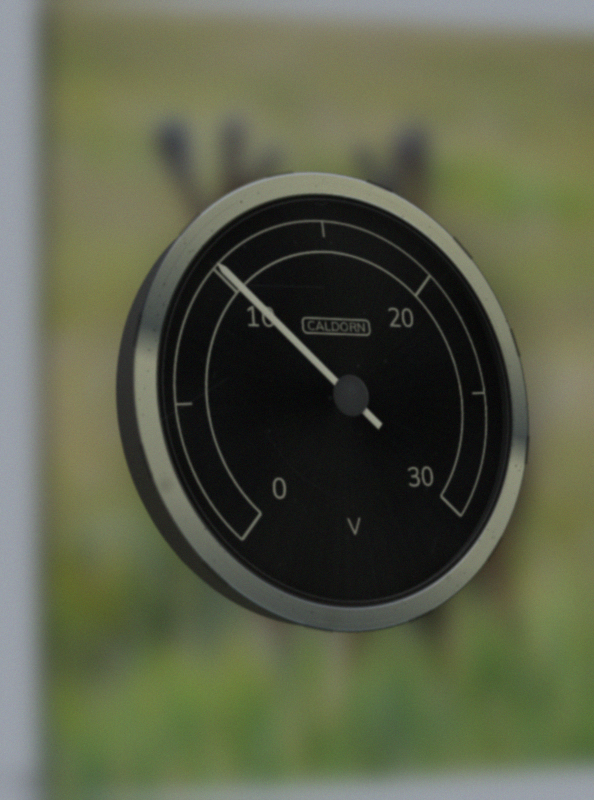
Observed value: 10; V
